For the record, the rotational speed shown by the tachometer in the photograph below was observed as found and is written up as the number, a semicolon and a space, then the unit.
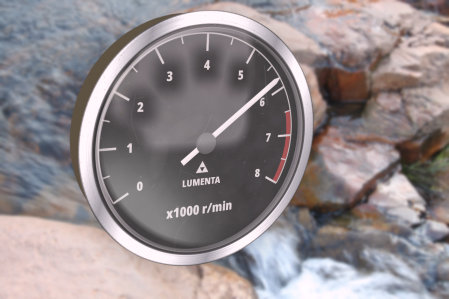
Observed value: 5750; rpm
